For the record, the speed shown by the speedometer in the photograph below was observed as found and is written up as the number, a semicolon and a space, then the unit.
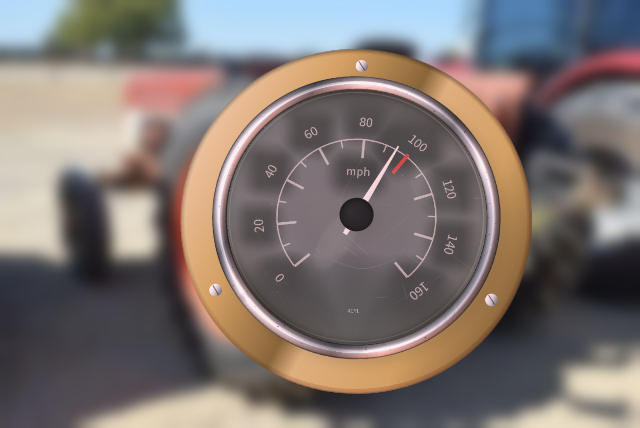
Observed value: 95; mph
